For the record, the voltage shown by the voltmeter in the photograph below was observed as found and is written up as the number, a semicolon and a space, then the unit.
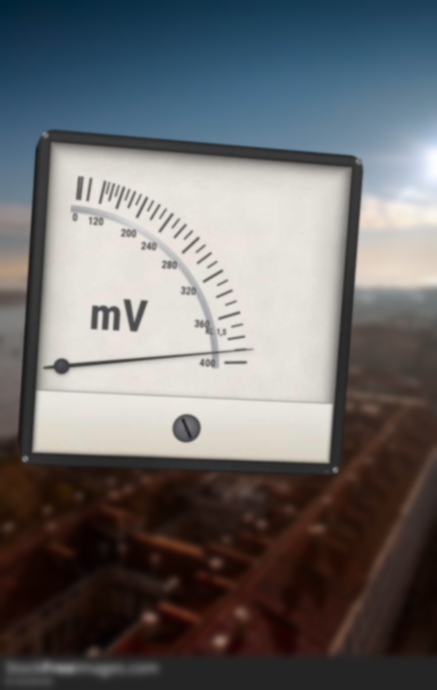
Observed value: 390; mV
